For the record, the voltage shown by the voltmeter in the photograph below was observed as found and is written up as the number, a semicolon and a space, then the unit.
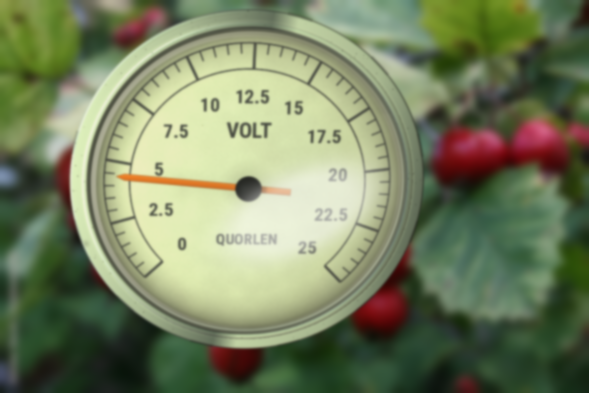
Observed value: 4.5; V
